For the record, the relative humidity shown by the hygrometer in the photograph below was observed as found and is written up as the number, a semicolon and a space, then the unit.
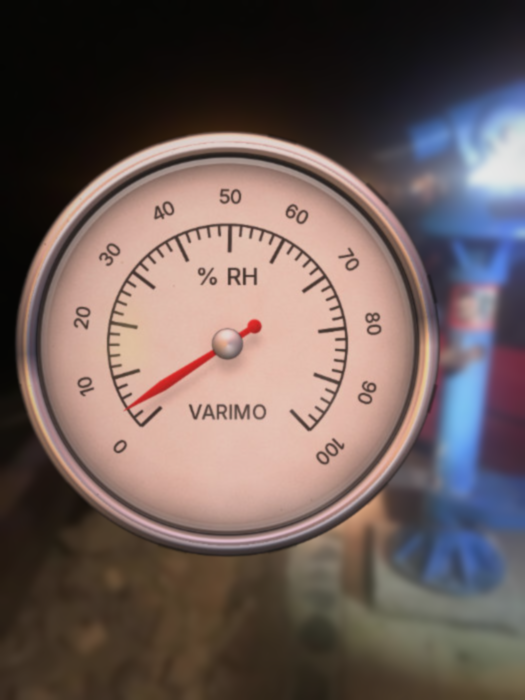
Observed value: 4; %
